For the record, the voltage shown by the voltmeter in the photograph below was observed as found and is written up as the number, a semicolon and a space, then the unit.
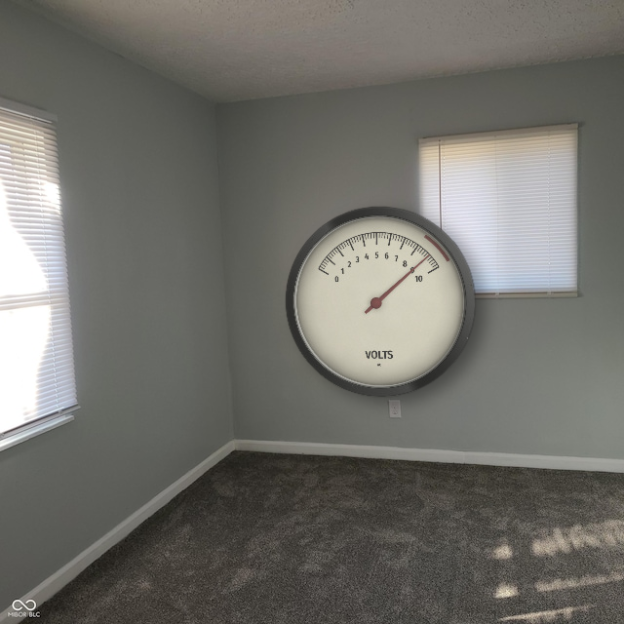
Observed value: 9; V
